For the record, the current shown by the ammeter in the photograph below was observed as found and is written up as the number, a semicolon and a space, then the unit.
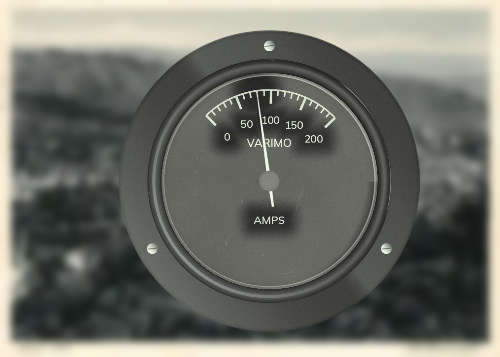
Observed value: 80; A
